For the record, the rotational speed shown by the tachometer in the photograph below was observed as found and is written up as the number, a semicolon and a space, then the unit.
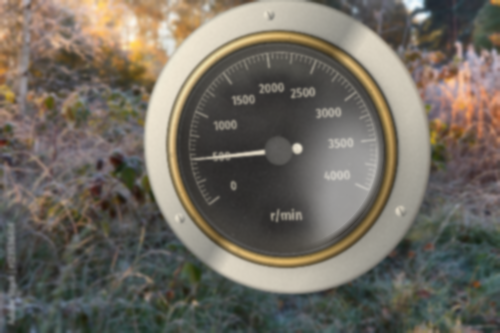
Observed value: 500; rpm
